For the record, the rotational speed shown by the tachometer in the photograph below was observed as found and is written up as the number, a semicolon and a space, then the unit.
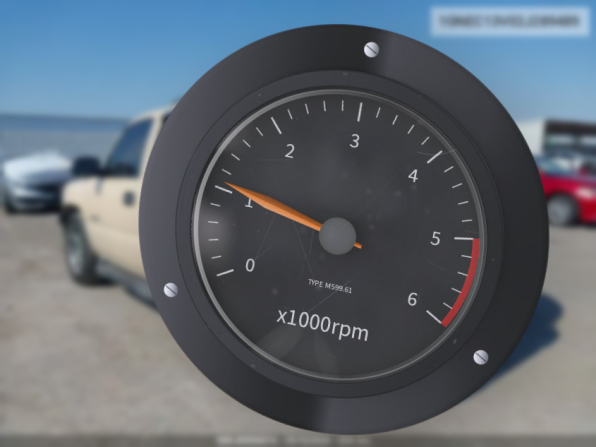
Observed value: 1100; rpm
